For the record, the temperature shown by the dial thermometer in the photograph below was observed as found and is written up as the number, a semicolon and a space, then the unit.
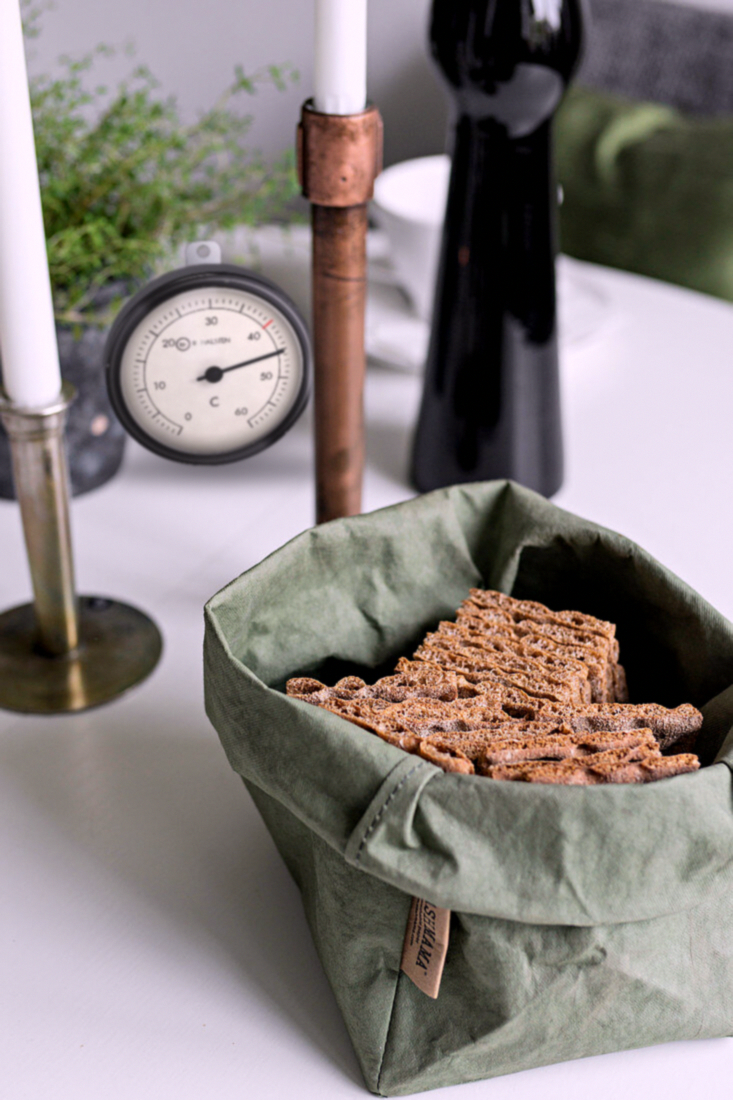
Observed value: 45; °C
